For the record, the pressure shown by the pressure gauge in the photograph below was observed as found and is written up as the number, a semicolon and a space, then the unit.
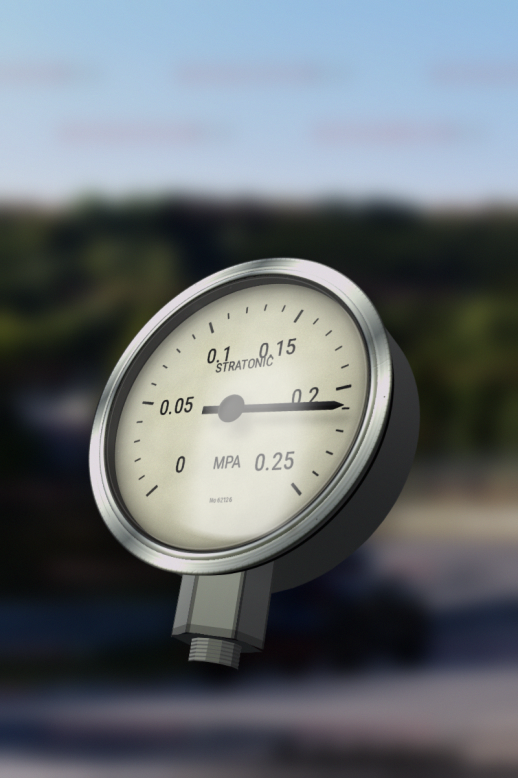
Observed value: 0.21; MPa
